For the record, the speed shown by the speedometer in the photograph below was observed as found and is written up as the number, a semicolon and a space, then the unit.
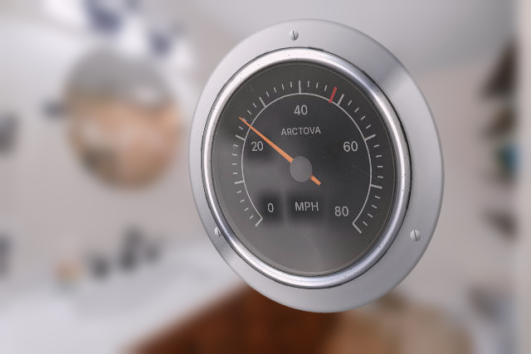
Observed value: 24; mph
